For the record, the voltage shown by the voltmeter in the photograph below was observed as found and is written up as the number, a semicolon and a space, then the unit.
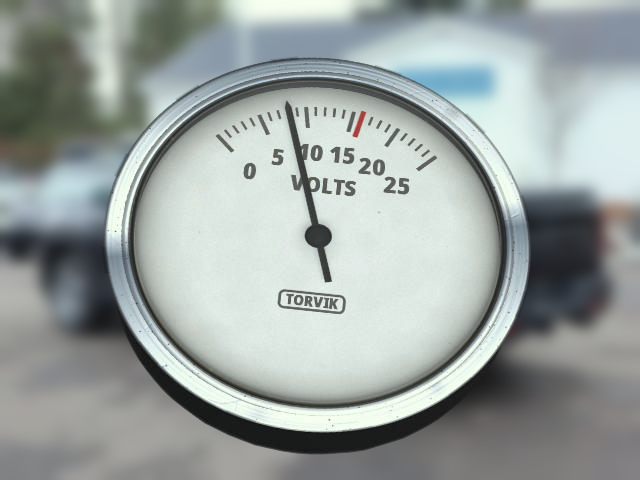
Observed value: 8; V
